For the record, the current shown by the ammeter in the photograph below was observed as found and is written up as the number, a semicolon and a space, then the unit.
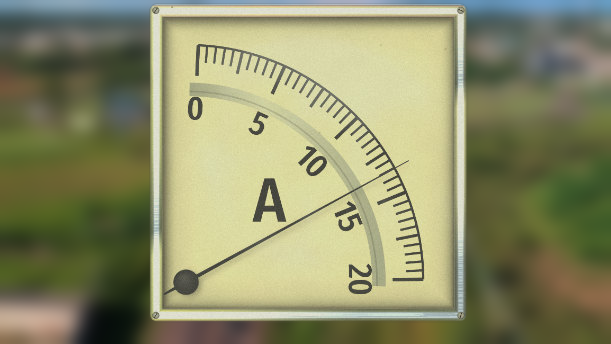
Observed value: 13.5; A
